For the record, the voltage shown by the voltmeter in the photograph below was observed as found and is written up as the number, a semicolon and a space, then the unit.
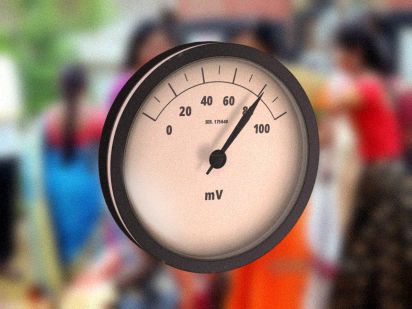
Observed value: 80; mV
